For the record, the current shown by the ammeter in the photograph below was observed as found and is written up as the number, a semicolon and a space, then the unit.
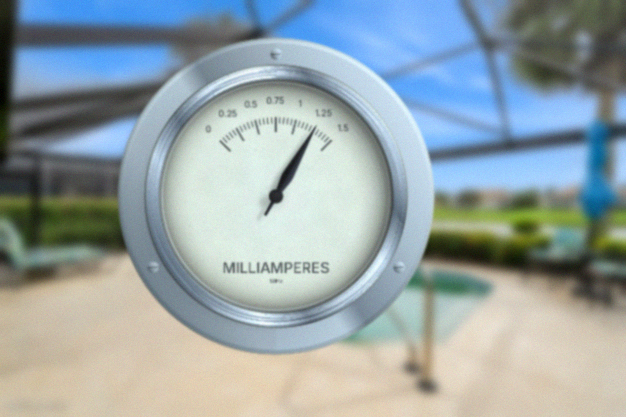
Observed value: 1.25; mA
